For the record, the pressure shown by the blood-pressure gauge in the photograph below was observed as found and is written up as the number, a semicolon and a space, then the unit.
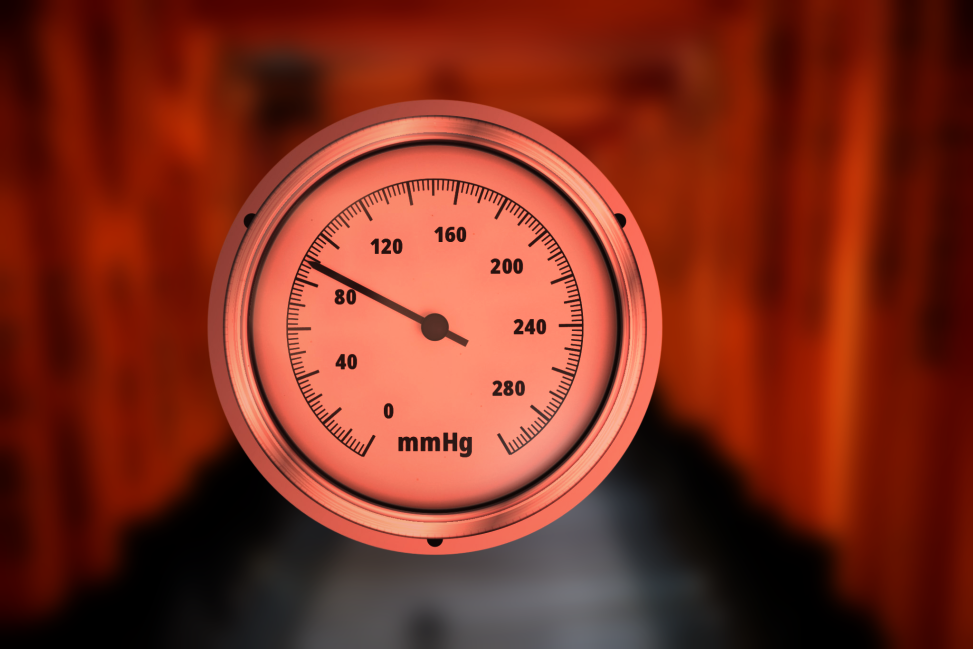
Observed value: 88; mmHg
